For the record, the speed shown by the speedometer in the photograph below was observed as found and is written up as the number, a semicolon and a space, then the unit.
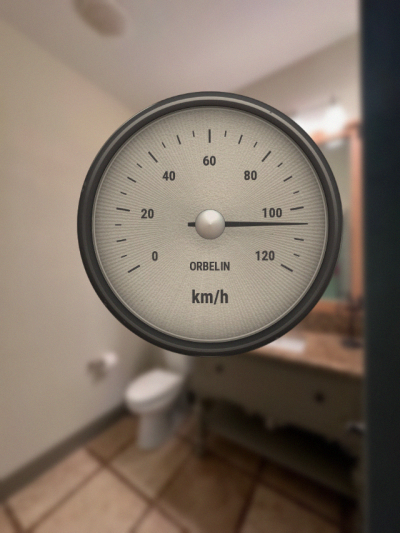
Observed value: 105; km/h
